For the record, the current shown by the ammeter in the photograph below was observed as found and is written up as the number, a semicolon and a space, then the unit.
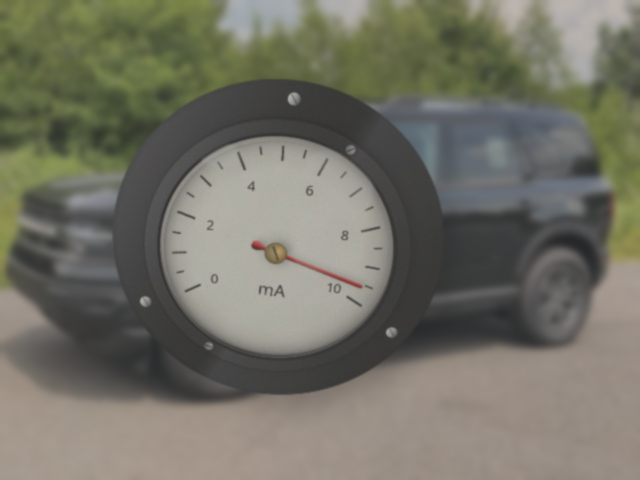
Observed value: 9.5; mA
